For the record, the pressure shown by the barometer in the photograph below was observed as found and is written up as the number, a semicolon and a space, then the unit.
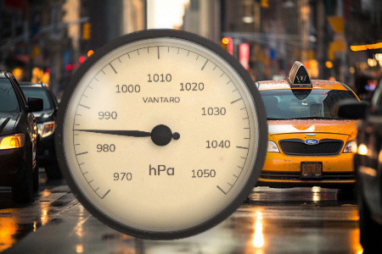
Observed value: 985; hPa
